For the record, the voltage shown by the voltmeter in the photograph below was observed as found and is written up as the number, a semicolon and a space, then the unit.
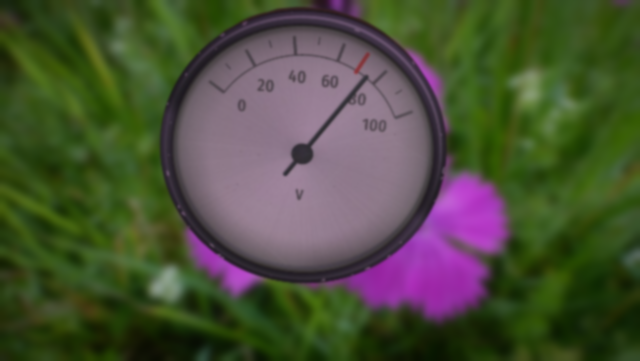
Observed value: 75; V
